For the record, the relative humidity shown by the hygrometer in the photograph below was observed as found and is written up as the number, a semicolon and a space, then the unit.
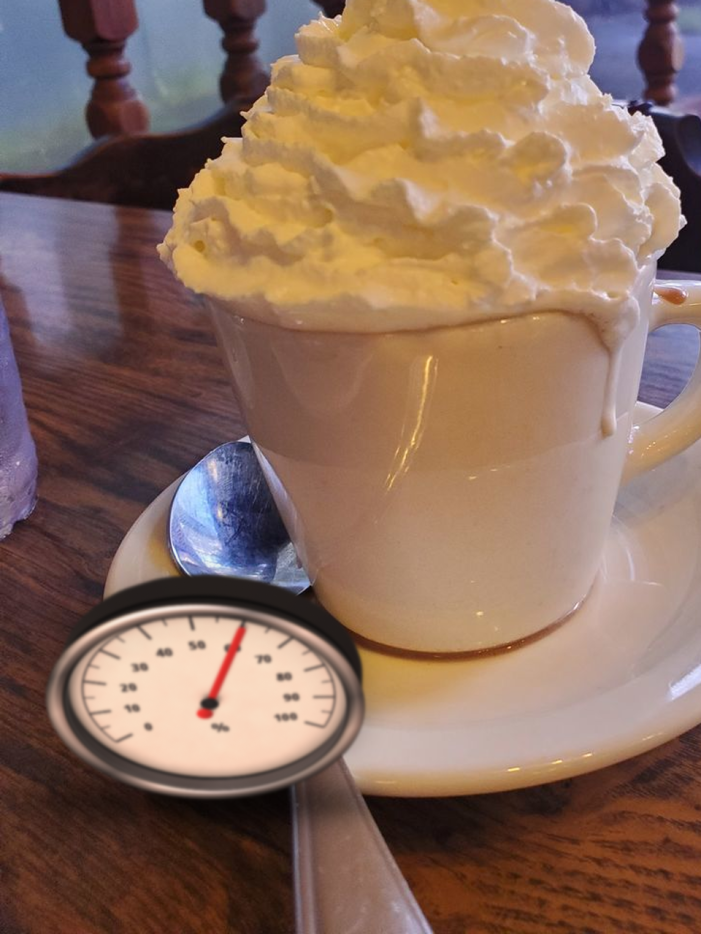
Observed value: 60; %
